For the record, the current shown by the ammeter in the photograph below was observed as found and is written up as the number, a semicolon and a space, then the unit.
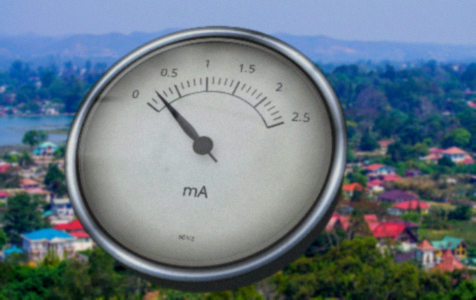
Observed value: 0.2; mA
